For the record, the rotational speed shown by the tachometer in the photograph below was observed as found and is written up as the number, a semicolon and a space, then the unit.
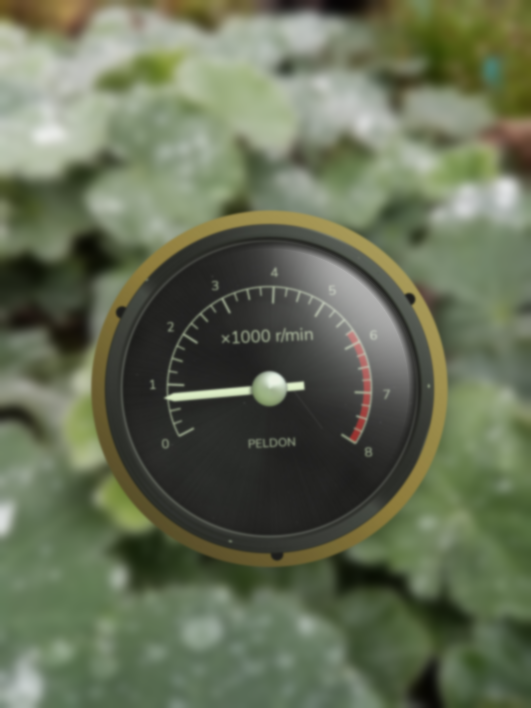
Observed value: 750; rpm
